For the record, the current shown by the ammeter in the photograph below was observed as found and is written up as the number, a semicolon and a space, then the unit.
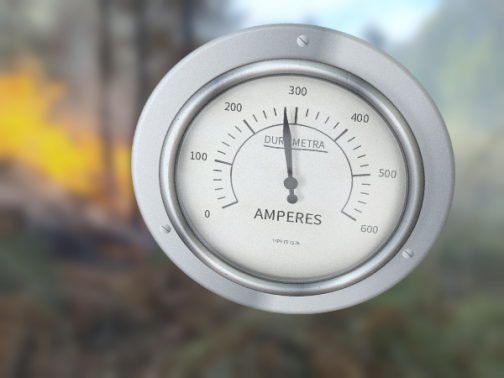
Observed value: 280; A
